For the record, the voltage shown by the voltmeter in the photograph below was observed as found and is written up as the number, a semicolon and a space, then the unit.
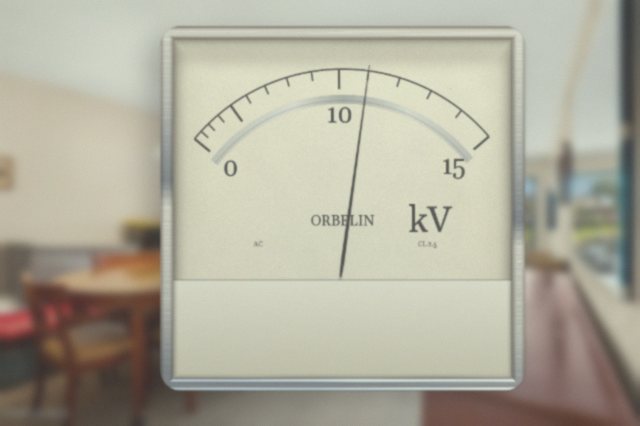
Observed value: 11; kV
